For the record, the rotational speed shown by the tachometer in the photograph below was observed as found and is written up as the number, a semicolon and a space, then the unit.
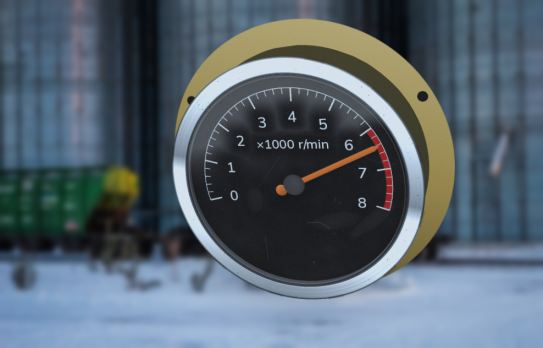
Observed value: 6400; rpm
